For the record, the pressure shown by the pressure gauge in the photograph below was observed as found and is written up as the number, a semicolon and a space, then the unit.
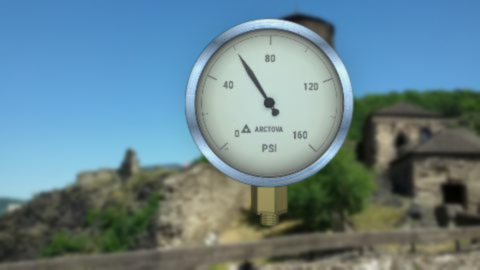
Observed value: 60; psi
